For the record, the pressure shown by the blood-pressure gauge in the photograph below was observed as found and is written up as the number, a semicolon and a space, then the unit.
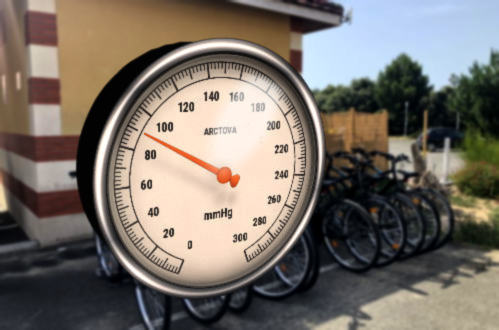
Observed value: 90; mmHg
